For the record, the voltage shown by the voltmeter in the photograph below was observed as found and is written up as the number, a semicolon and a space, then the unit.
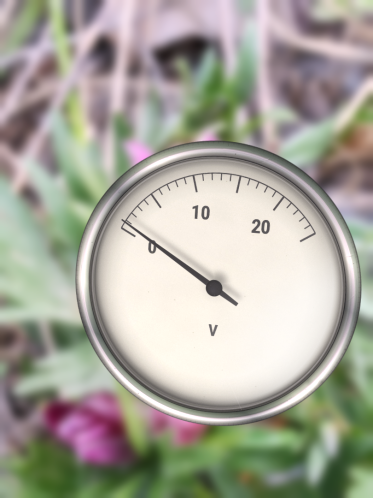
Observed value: 1; V
